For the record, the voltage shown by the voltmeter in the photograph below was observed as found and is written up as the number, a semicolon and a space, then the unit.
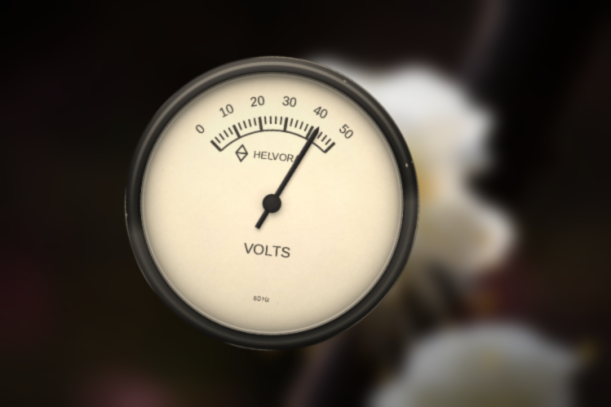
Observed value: 42; V
